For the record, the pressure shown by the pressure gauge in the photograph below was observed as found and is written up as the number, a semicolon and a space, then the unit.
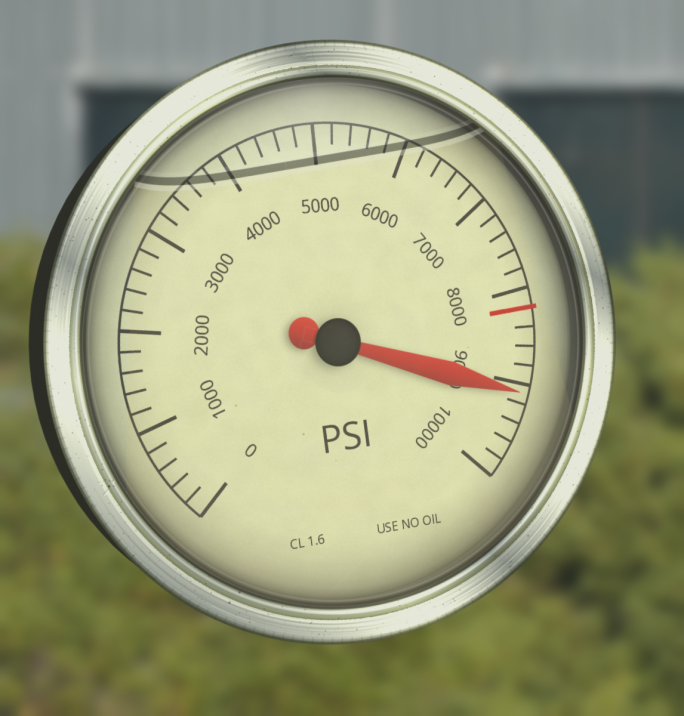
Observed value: 9100; psi
